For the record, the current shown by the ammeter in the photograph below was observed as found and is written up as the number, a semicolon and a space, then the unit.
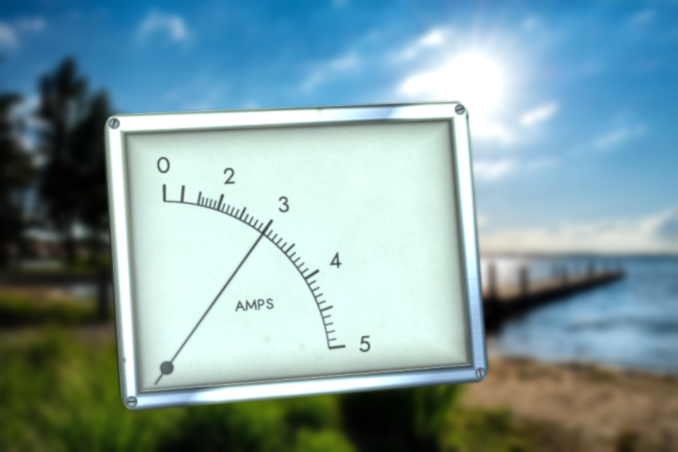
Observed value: 3; A
